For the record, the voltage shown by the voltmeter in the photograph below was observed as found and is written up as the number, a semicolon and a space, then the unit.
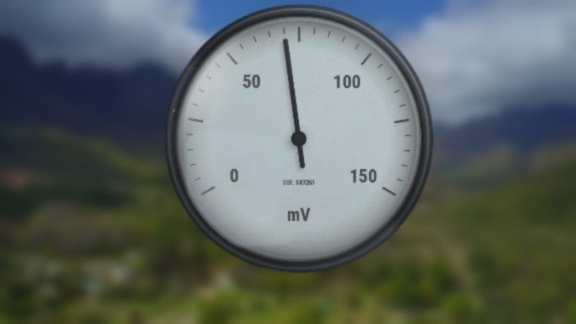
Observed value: 70; mV
